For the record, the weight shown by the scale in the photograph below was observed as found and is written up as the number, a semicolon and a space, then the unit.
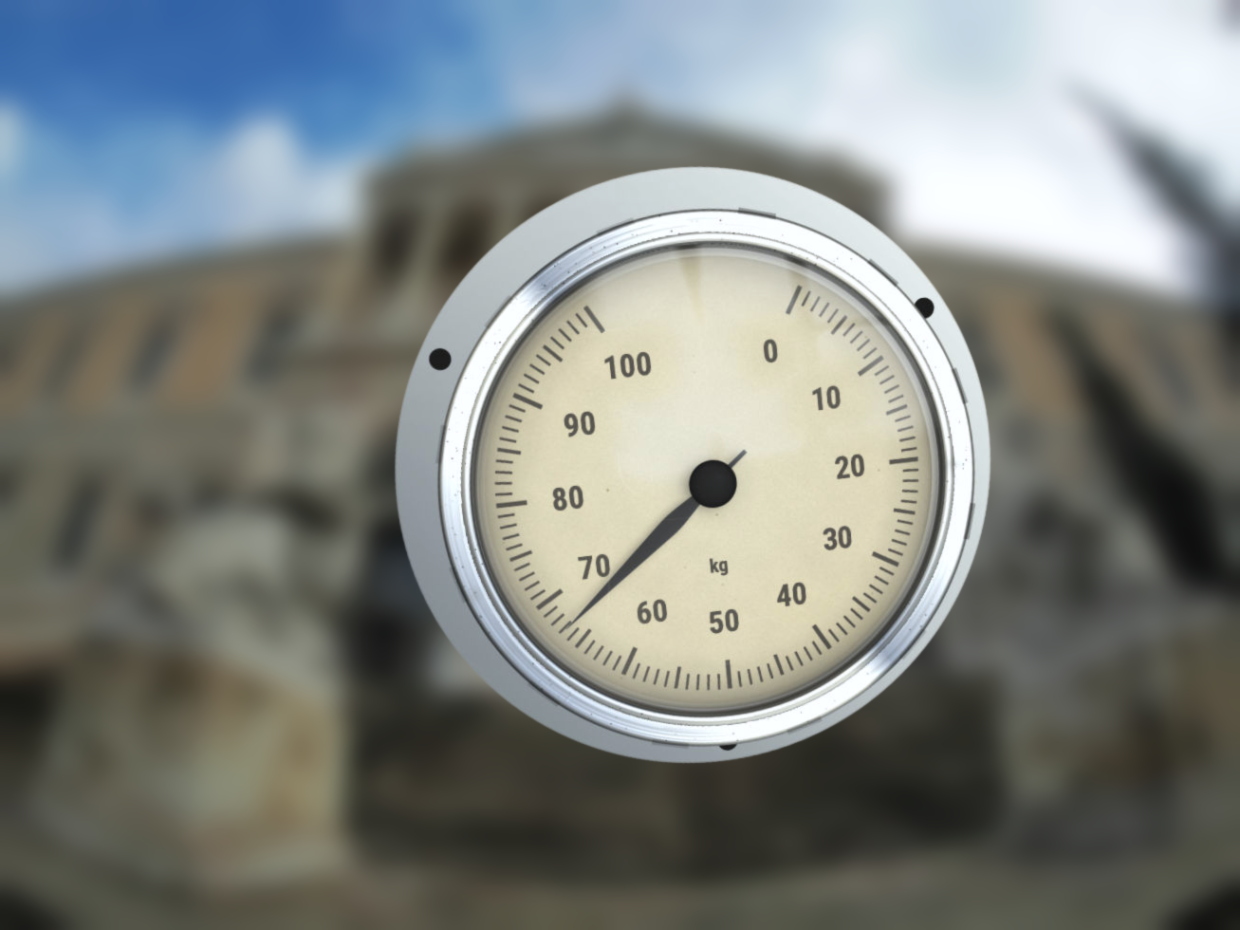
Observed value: 67; kg
